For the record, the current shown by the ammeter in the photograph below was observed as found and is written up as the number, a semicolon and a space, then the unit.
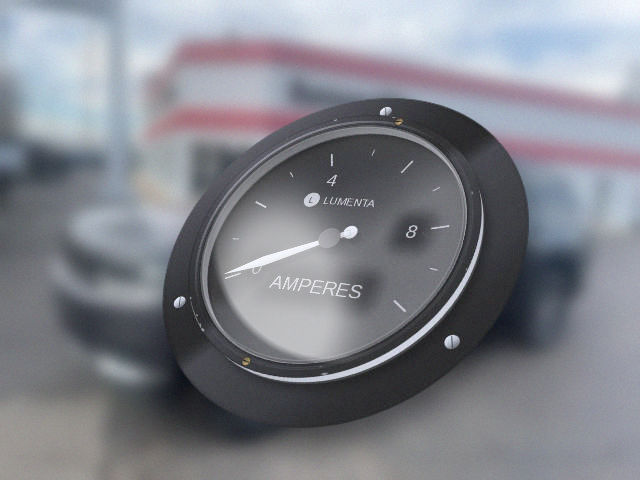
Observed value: 0; A
